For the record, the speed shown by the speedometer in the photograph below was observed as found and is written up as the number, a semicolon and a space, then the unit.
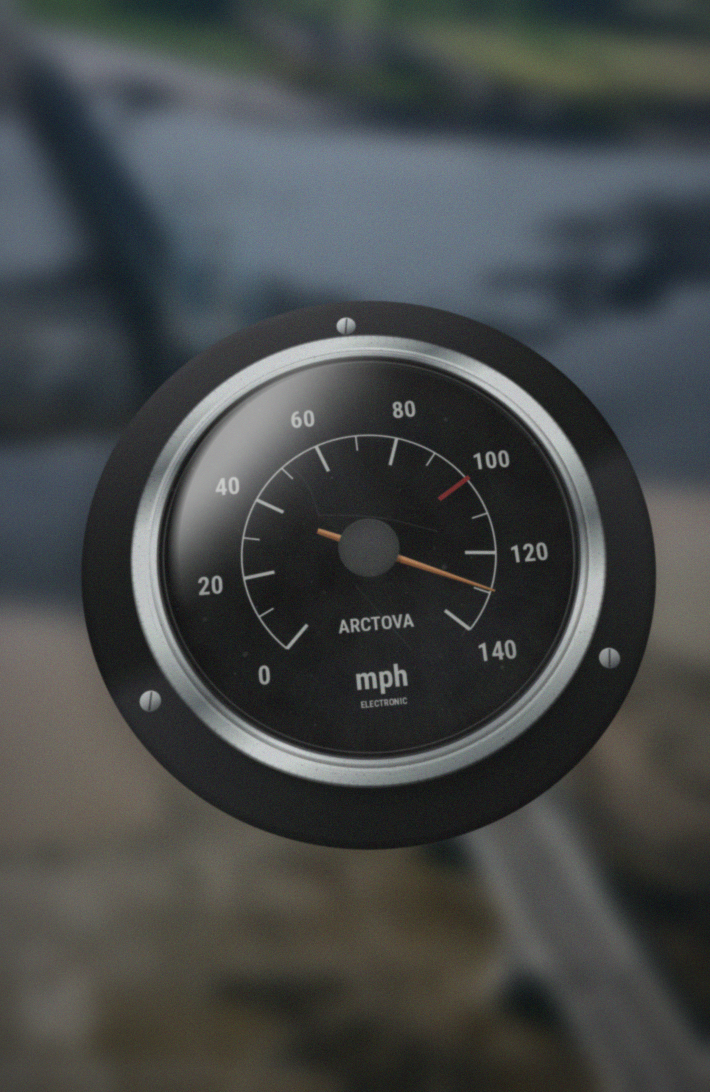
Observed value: 130; mph
